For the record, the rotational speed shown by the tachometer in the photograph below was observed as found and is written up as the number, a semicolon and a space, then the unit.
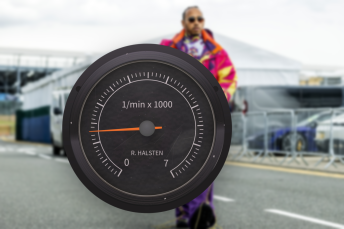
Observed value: 1300; rpm
